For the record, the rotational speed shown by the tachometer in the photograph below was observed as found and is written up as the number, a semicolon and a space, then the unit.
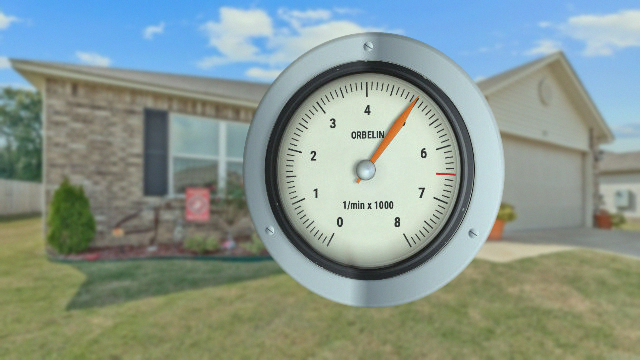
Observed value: 5000; rpm
